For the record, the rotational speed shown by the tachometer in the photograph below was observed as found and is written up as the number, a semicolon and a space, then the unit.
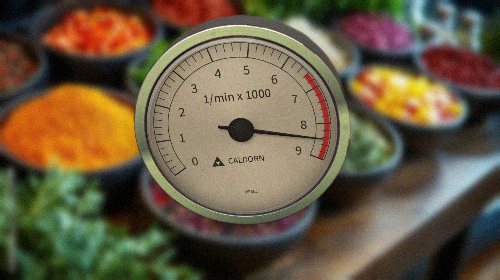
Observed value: 8400; rpm
